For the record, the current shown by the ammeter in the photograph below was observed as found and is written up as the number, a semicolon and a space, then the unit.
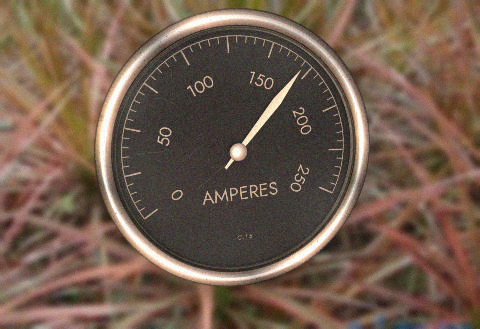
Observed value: 170; A
